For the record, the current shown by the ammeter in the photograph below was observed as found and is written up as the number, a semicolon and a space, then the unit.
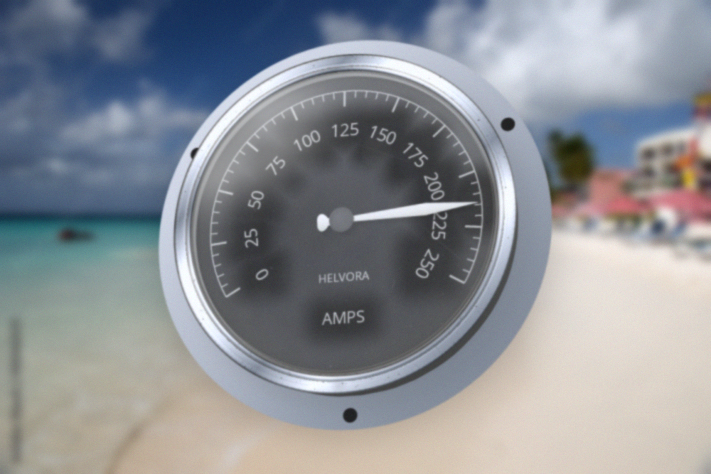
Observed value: 215; A
